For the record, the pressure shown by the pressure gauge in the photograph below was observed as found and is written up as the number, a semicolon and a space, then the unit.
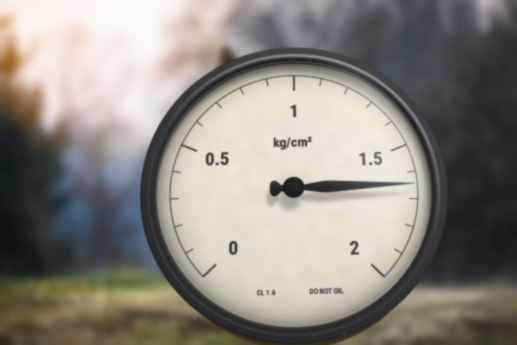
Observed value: 1.65; kg/cm²
